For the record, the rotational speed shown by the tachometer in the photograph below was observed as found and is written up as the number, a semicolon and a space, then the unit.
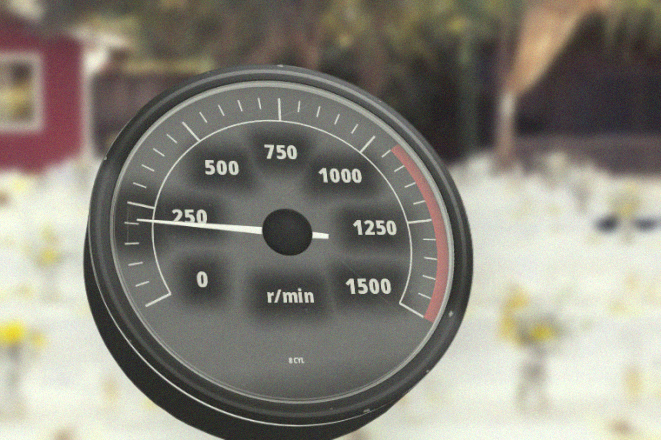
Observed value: 200; rpm
